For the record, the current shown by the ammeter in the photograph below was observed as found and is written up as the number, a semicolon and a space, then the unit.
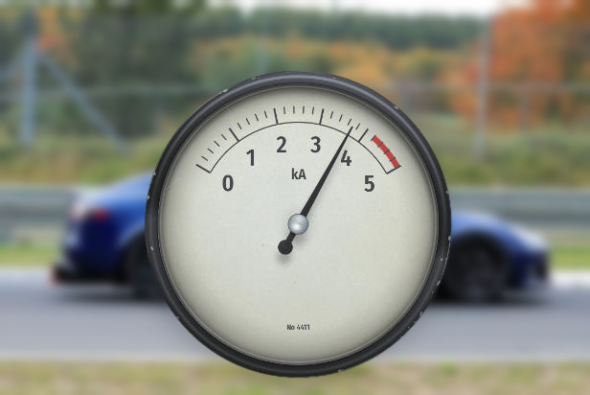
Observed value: 3.7; kA
